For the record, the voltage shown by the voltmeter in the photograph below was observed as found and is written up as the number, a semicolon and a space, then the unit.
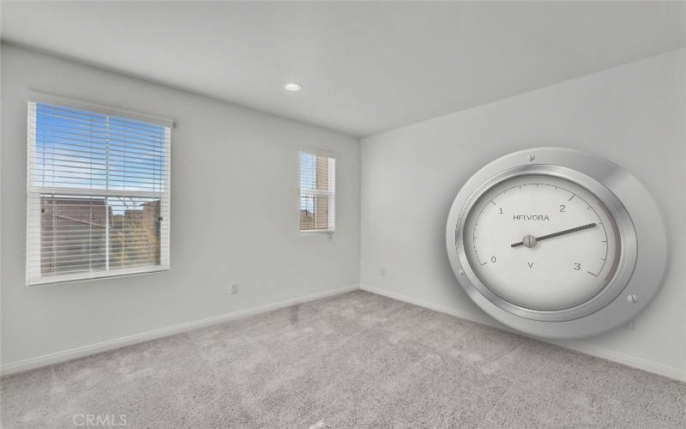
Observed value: 2.4; V
